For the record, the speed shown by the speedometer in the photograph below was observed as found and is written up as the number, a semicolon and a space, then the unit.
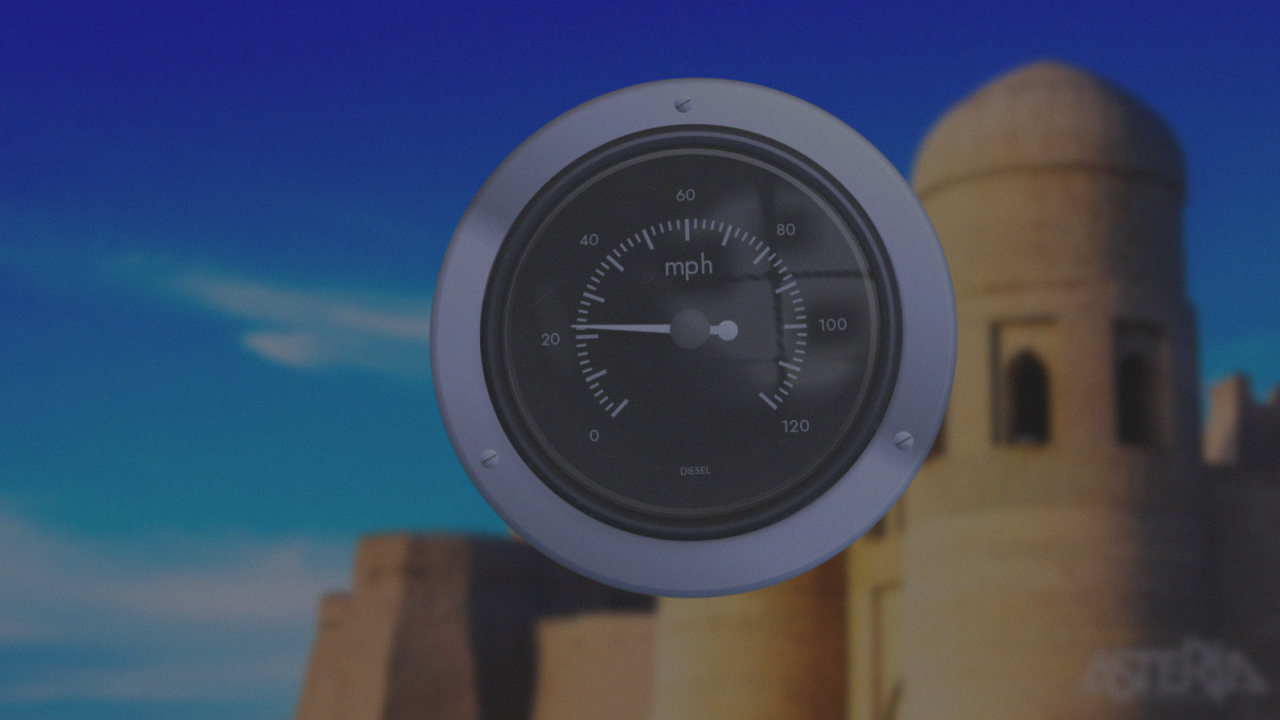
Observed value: 22; mph
